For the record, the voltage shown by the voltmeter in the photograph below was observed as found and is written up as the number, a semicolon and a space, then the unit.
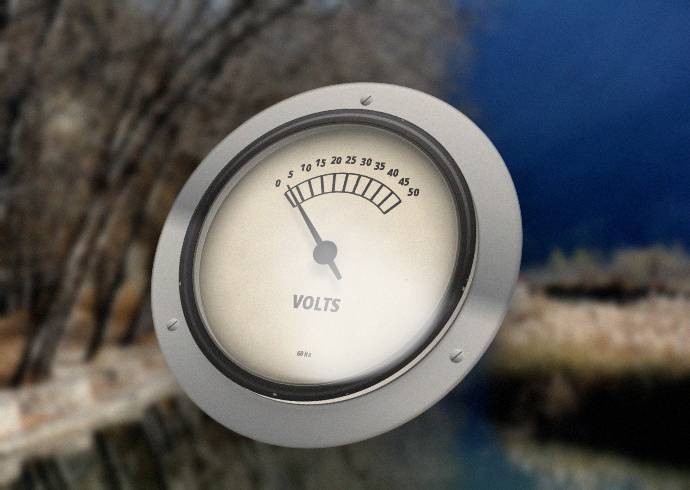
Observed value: 2.5; V
